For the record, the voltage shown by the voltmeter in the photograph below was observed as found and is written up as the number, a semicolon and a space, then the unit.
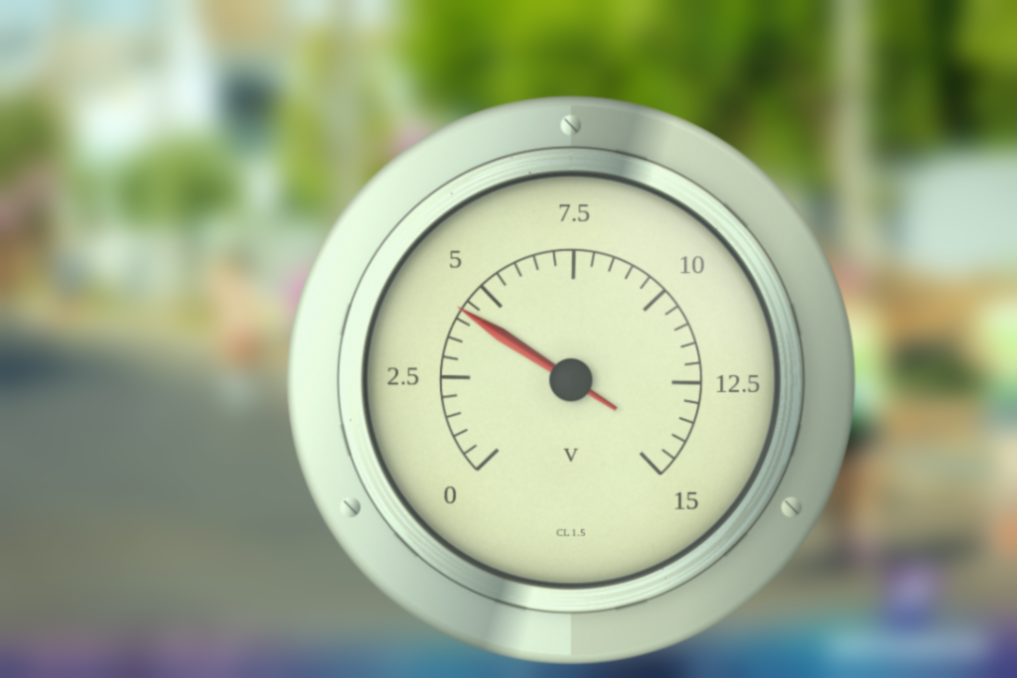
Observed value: 4.25; V
